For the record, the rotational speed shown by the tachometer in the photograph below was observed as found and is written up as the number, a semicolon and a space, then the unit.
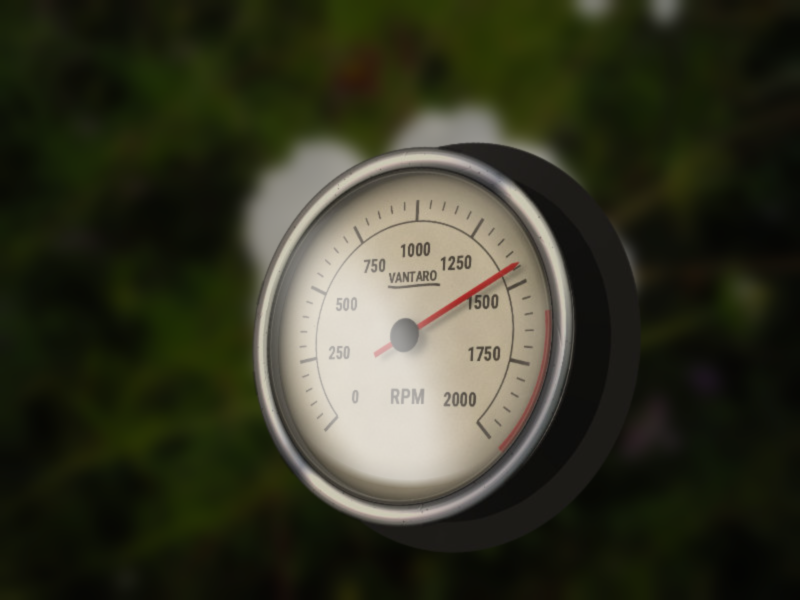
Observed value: 1450; rpm
